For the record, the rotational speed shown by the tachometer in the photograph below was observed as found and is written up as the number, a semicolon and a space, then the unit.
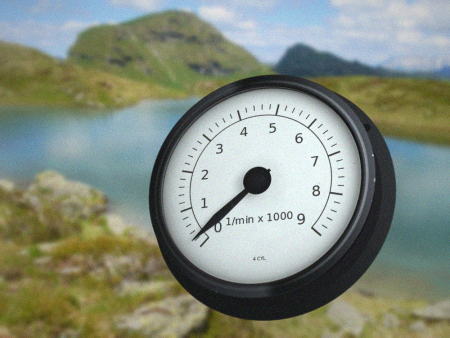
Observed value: 200; rpm
